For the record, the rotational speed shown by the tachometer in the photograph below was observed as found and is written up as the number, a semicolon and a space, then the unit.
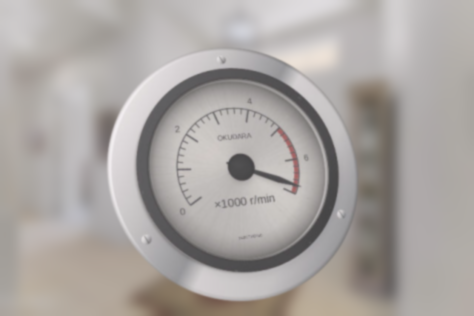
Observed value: 6800; rpm
